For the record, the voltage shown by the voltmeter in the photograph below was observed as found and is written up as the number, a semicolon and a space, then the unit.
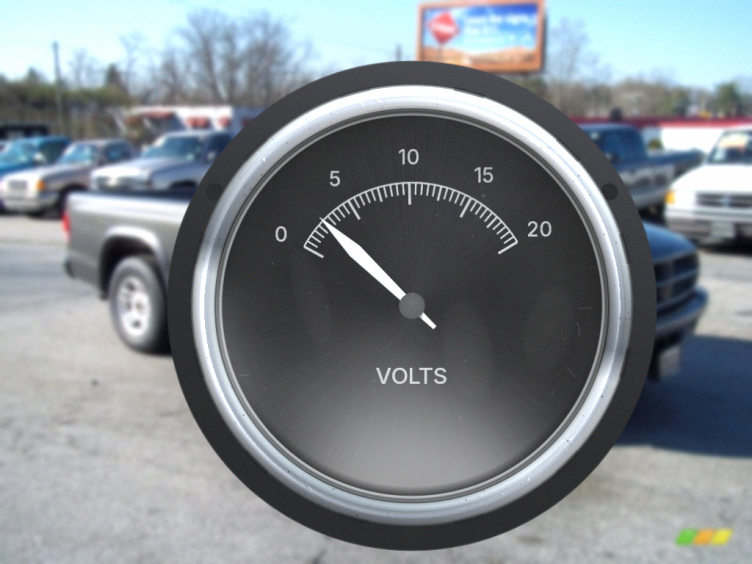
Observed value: 2.5; V
